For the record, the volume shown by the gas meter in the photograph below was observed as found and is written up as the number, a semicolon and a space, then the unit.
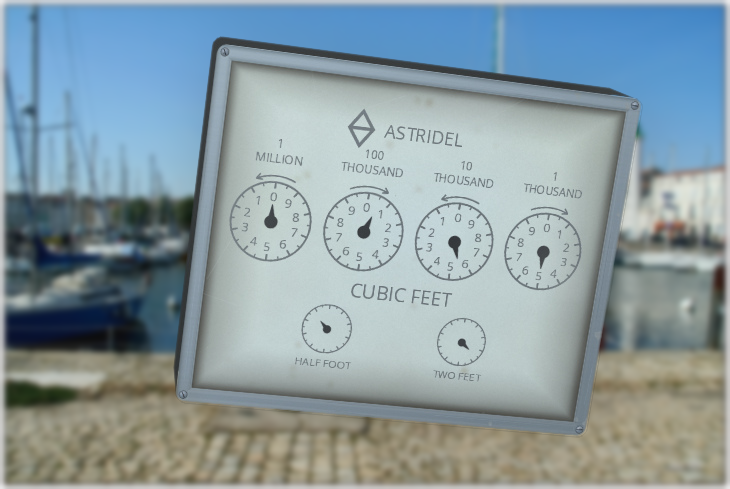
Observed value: 5500; ft³
